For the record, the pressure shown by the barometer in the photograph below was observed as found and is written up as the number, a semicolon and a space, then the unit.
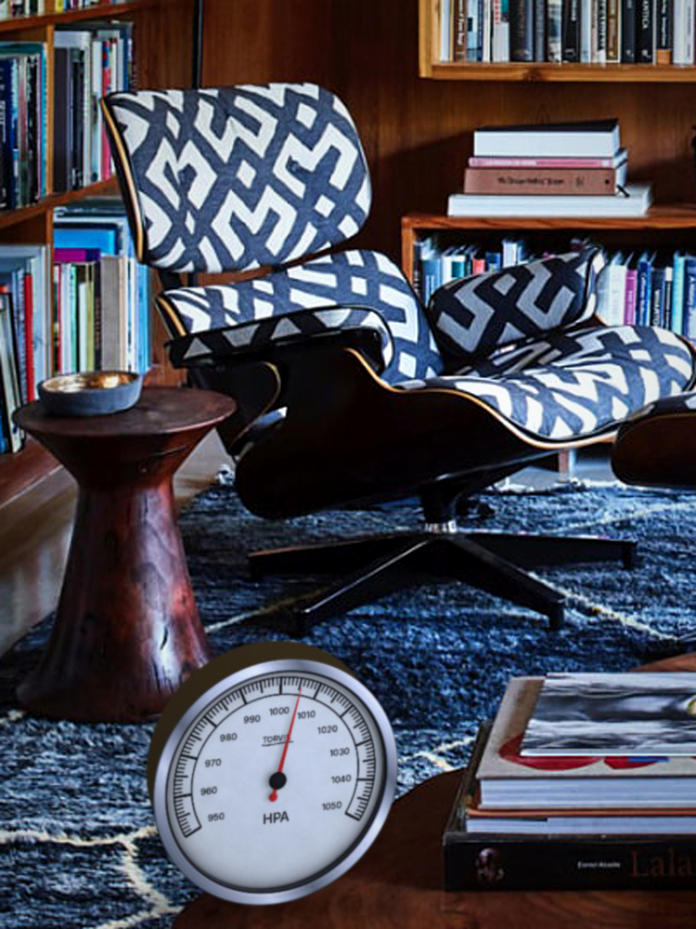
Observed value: 1005; hPa
